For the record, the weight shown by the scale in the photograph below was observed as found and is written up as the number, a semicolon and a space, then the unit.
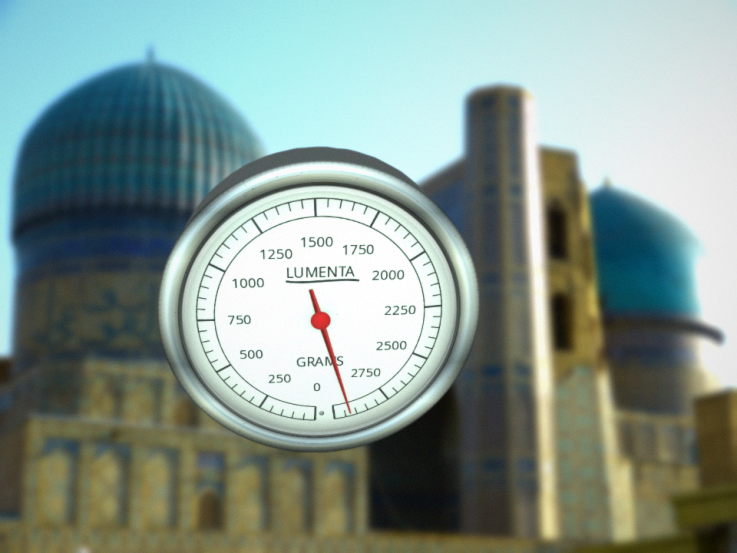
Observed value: 2925; g
